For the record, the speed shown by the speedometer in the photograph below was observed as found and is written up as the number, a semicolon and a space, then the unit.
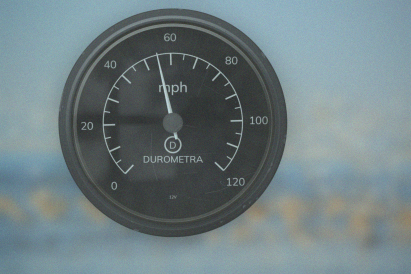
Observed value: 55; mph
